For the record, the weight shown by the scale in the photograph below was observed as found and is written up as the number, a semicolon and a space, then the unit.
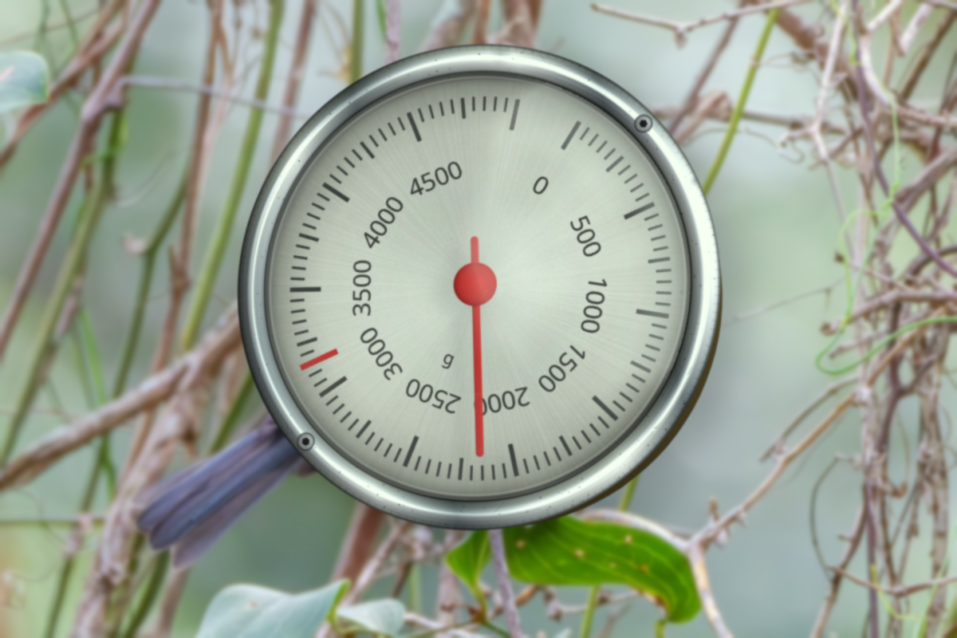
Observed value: 2150; g
